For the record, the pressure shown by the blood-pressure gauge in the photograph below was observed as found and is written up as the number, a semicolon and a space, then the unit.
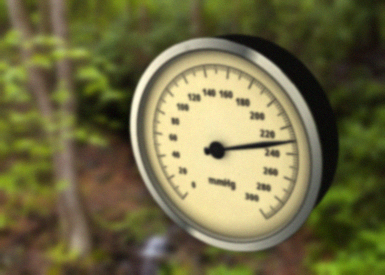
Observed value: 230; mmHg
